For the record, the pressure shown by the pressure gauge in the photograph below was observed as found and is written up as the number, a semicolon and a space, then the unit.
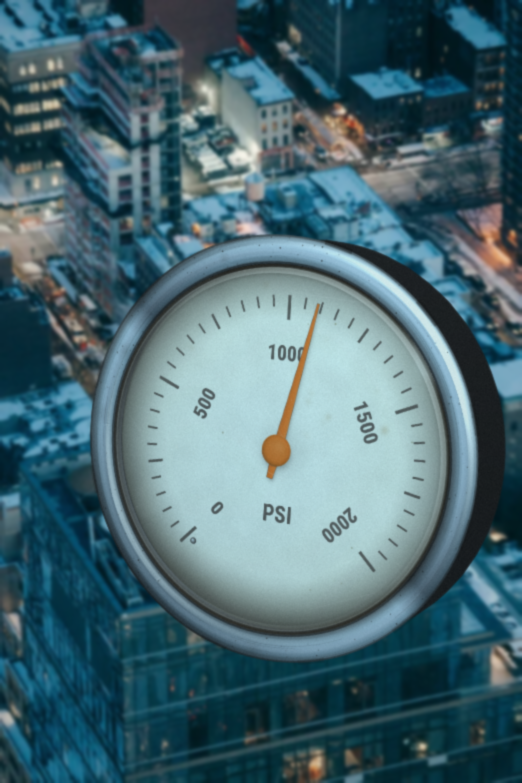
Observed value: 1100; psi
